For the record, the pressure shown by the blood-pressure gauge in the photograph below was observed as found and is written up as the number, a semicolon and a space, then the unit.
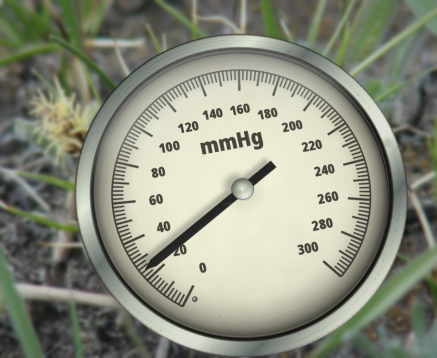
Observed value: 24; mmHg
